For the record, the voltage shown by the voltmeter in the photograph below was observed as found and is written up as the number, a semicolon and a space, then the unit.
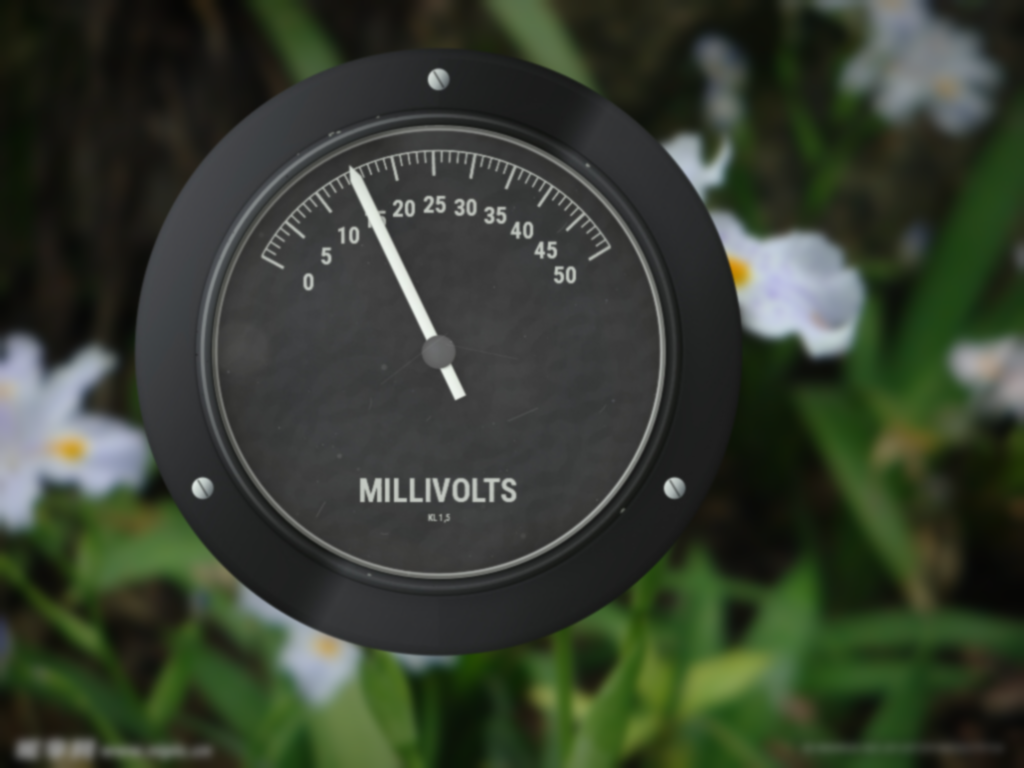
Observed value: 15; mV
